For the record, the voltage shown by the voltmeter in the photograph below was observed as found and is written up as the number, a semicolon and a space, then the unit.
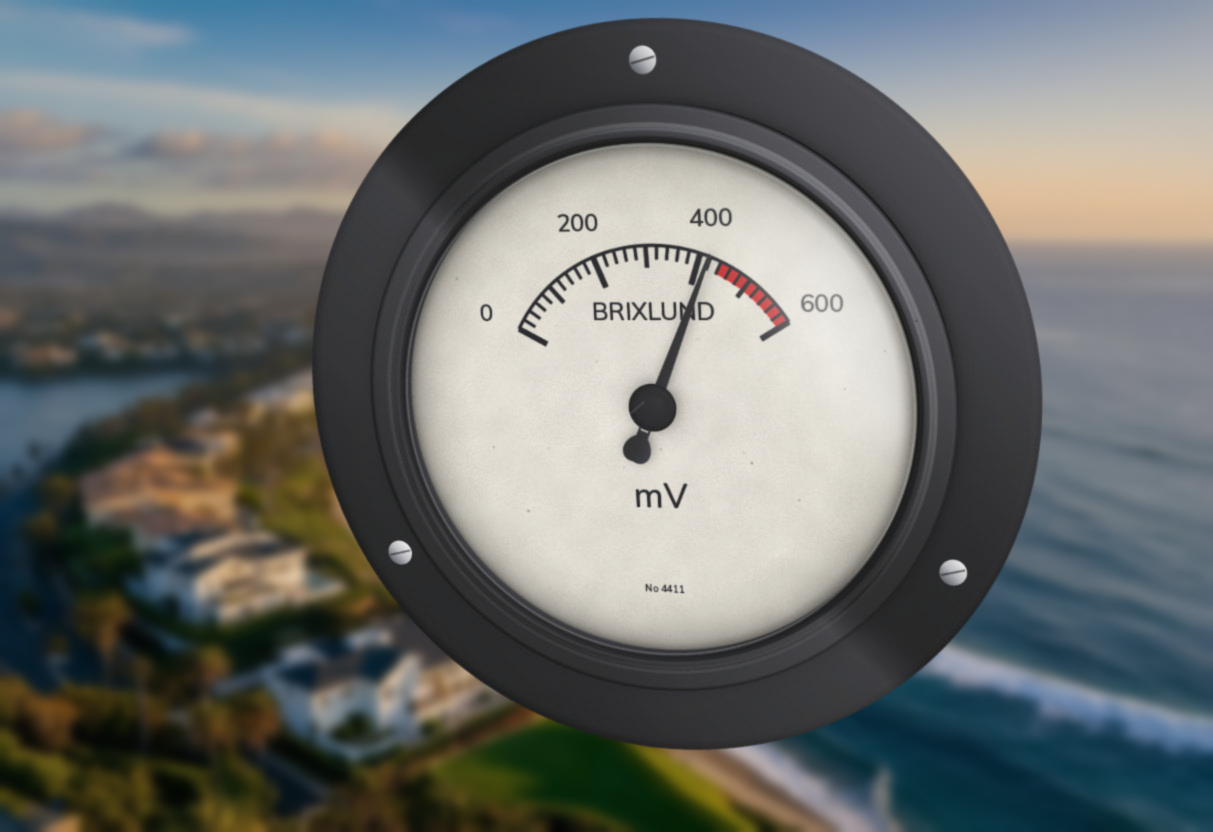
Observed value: 420; mV
